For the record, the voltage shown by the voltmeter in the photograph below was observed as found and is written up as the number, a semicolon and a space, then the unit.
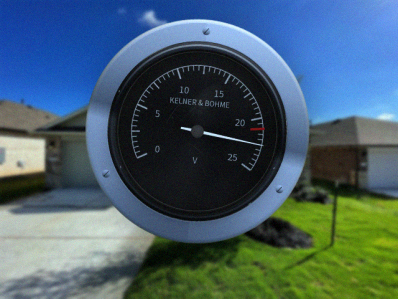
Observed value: 22.5; V
